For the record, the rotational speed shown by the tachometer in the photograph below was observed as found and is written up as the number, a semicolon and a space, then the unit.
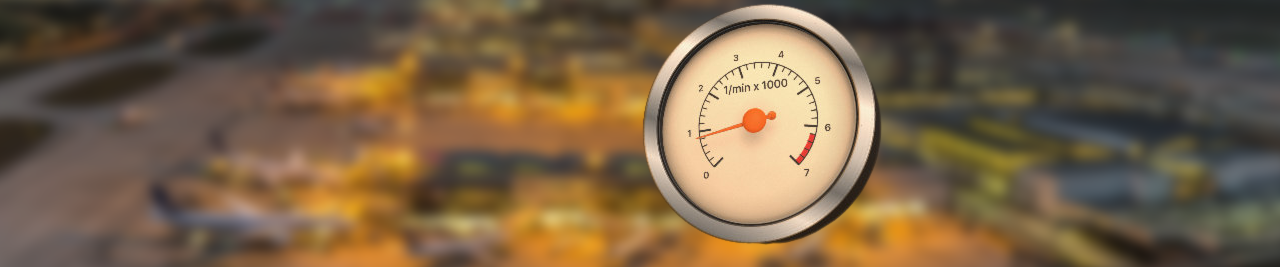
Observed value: 800; rpm
